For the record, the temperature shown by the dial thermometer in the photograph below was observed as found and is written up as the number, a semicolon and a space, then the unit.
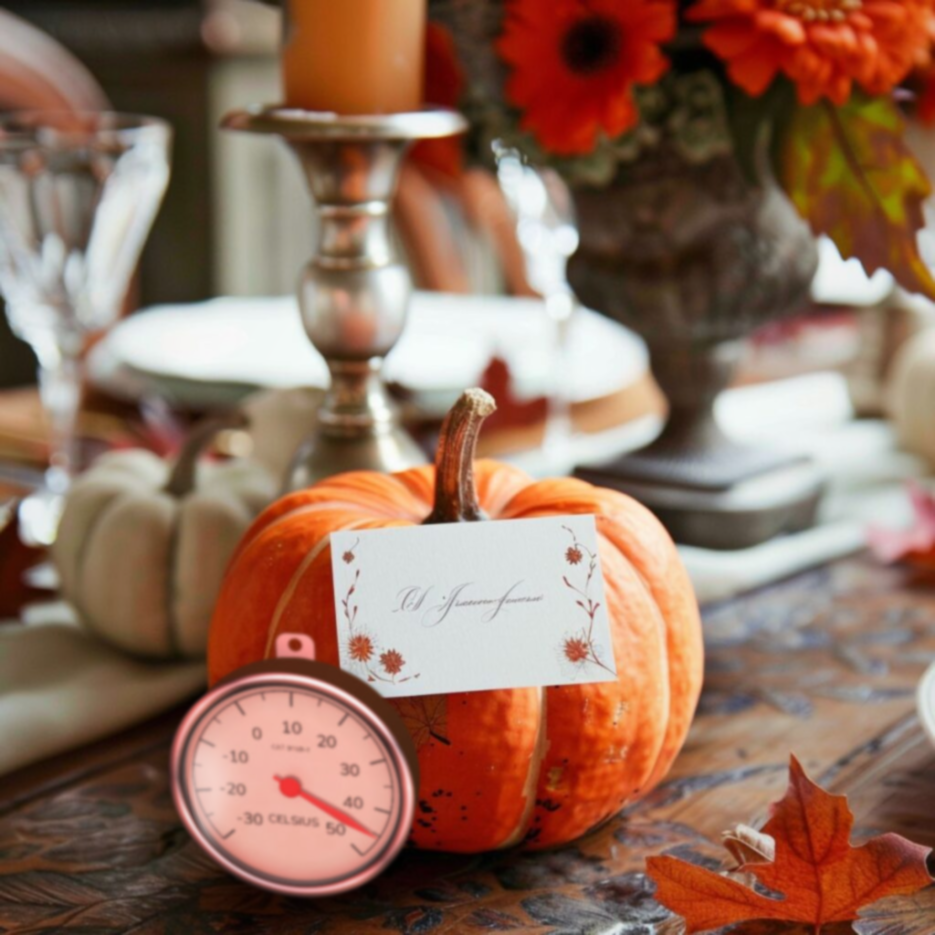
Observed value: 45; °C
